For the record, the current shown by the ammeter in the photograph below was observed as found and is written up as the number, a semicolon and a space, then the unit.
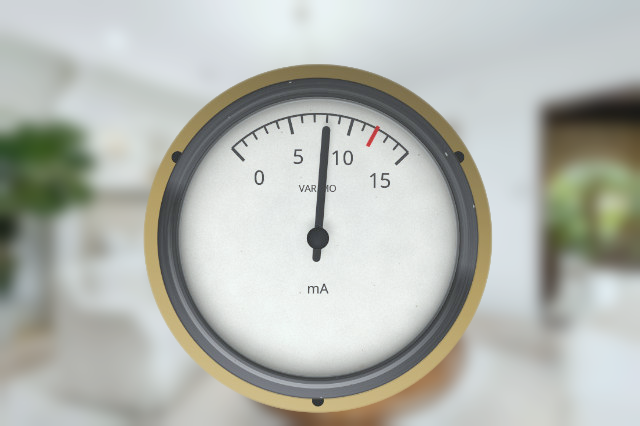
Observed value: 8; mA
